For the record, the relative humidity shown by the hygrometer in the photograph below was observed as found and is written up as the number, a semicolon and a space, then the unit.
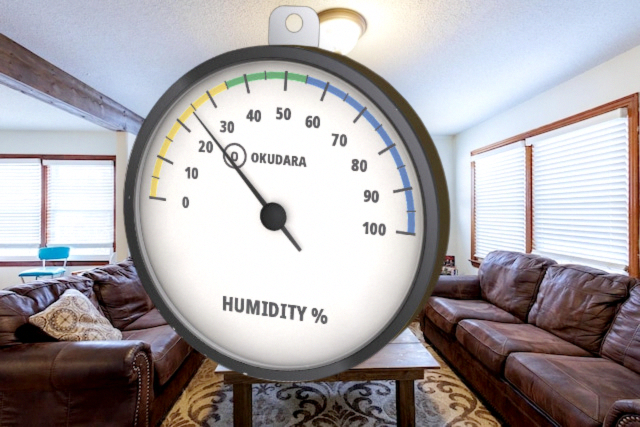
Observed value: 25; %
